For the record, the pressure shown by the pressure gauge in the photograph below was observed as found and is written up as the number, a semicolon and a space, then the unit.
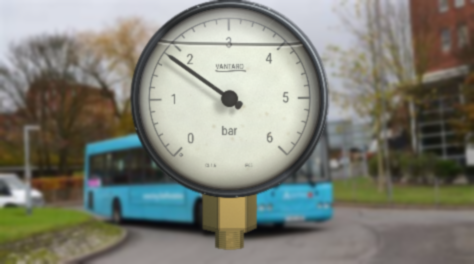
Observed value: 1.8; bar
